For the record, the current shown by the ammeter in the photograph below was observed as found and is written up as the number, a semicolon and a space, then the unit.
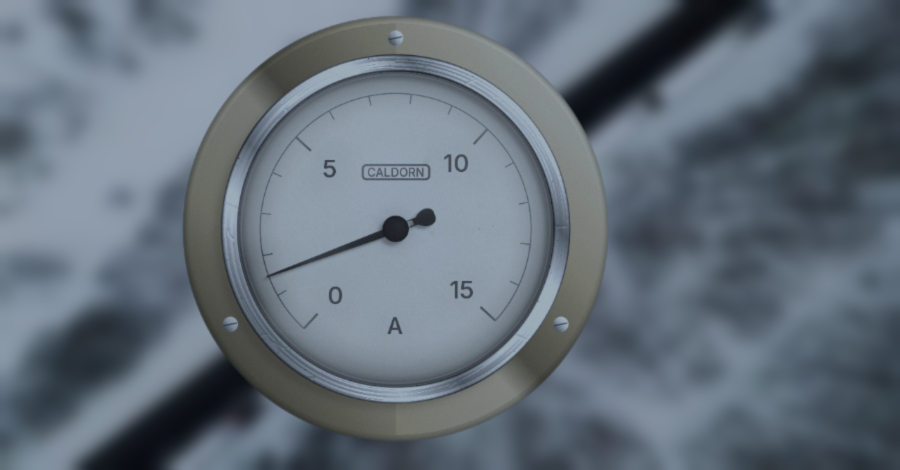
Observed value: 1.5; A
